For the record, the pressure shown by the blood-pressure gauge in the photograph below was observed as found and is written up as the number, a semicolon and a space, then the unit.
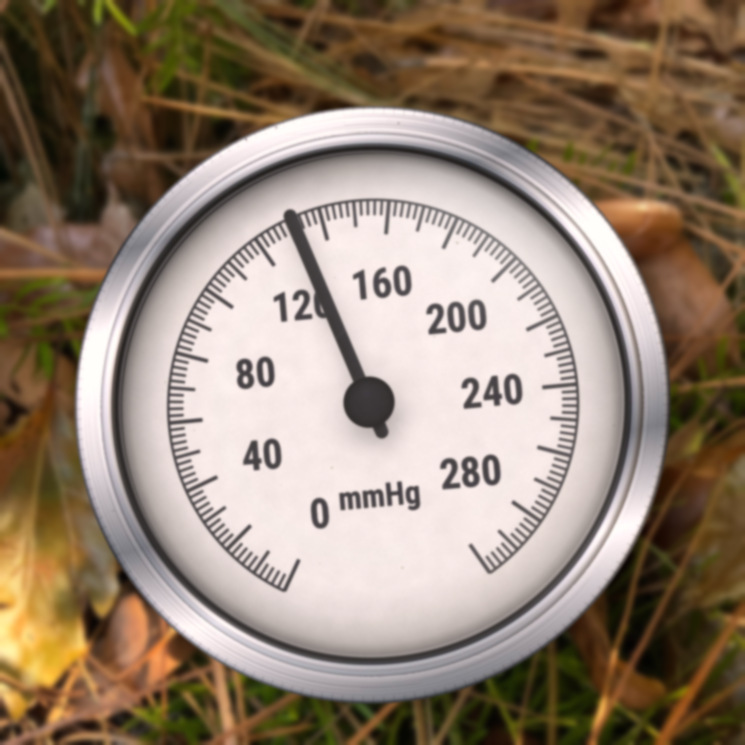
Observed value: 132; mmHg
